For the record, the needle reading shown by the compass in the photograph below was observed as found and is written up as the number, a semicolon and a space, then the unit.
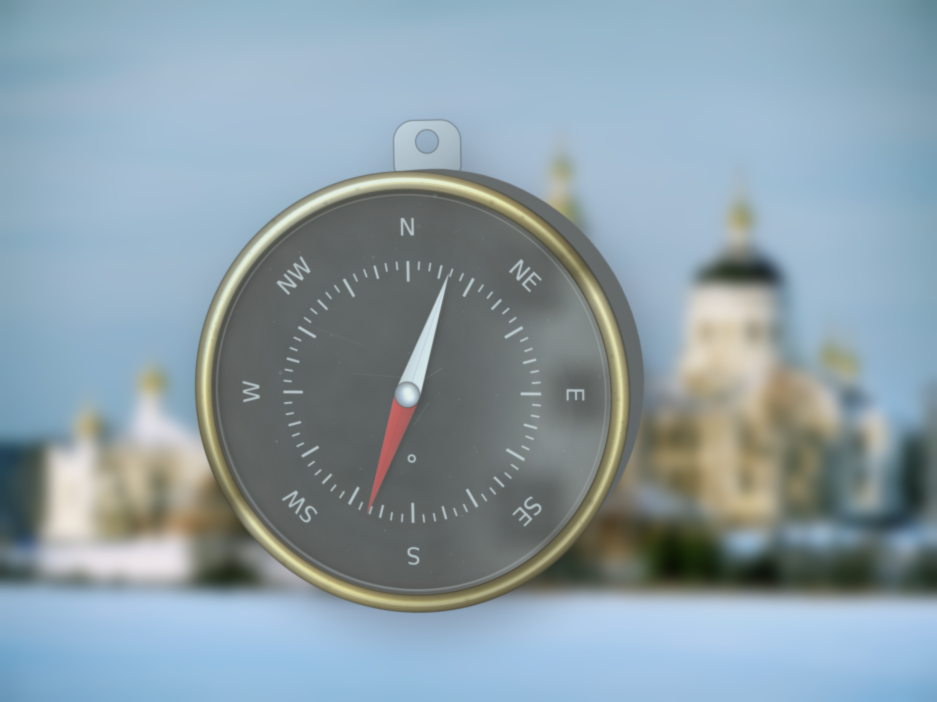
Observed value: 200; °
